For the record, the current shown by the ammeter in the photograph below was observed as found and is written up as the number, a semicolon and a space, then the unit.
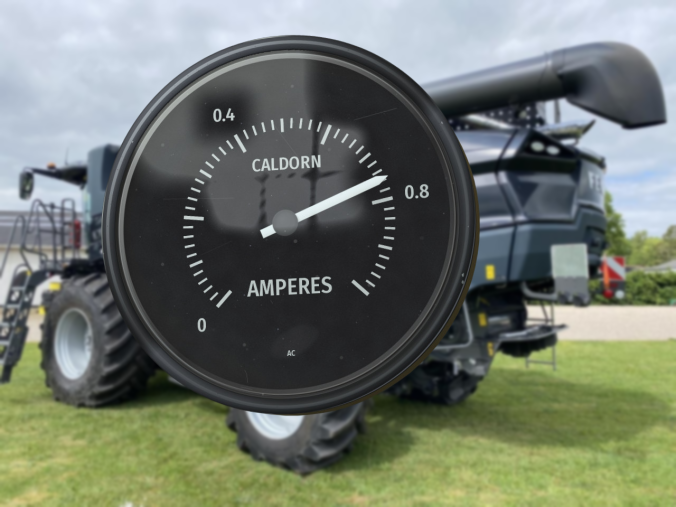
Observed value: 0.76; A
